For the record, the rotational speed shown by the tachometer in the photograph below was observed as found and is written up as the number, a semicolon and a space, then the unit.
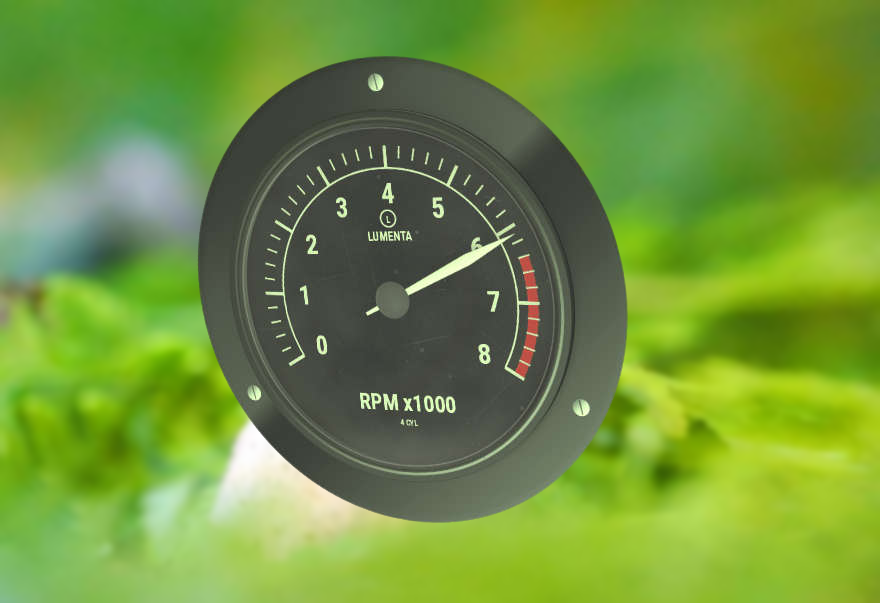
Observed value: 6100; rpm
